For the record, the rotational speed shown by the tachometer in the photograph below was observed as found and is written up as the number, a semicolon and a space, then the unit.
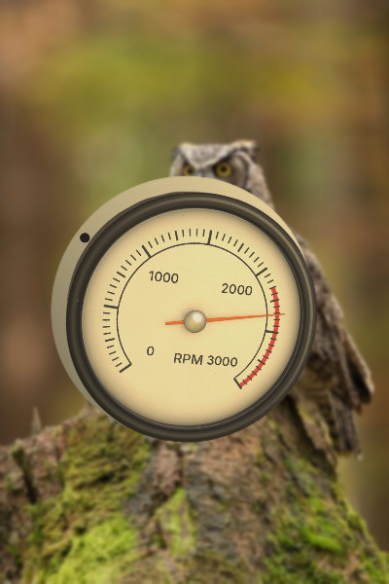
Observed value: 2350; rpm
